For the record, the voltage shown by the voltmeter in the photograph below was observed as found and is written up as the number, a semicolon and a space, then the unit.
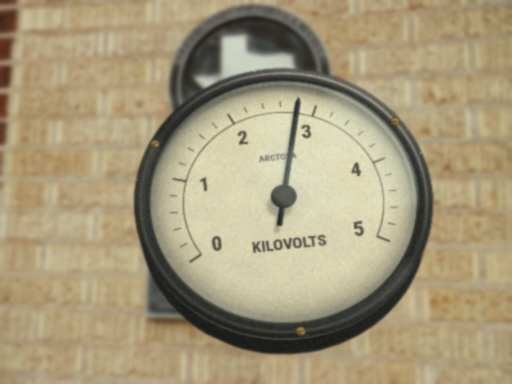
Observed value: 2.8; kV
